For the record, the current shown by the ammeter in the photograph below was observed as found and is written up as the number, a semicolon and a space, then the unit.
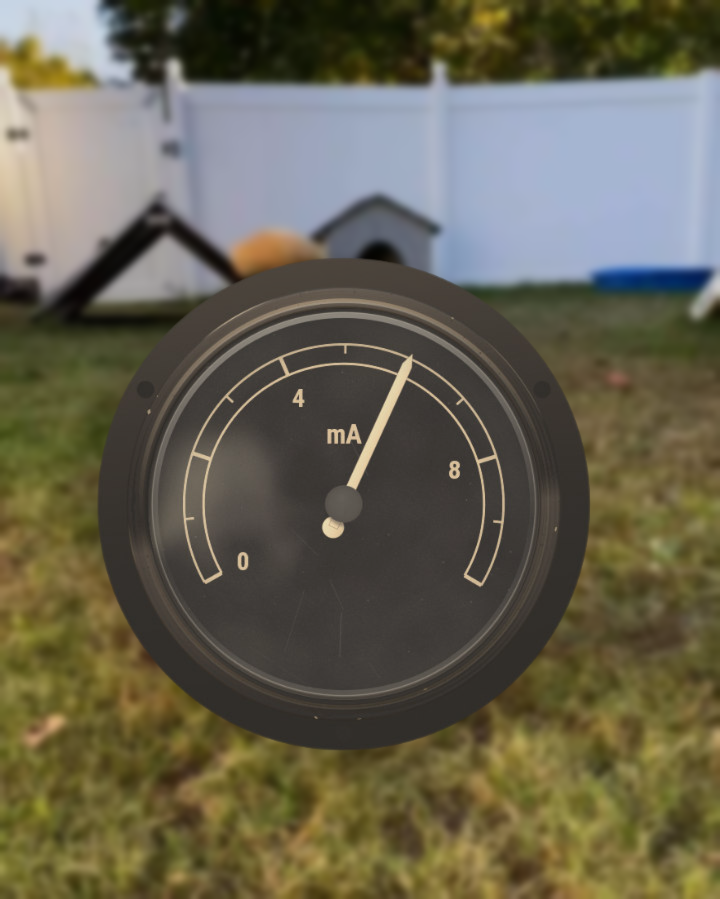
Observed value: 6; mA
